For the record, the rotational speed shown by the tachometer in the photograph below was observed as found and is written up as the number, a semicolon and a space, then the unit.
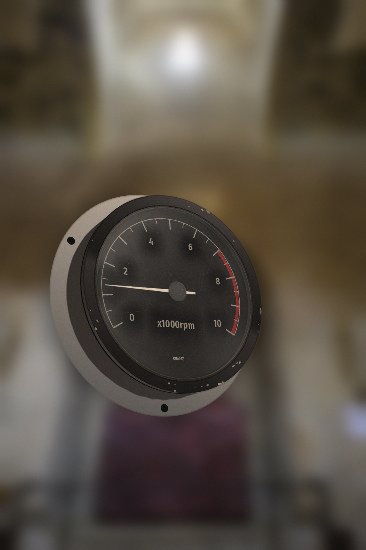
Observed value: 1250; rpm
